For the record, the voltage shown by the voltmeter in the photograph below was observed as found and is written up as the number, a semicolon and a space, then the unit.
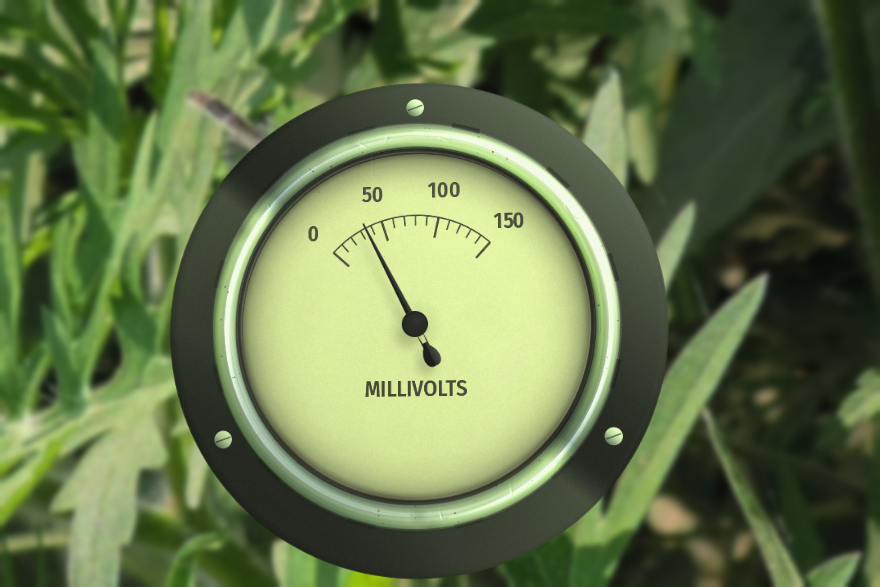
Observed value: 35; mV
